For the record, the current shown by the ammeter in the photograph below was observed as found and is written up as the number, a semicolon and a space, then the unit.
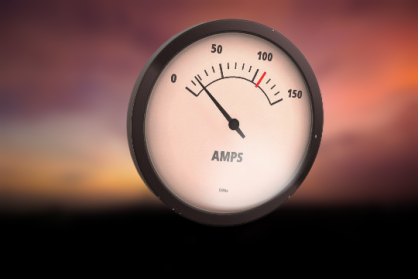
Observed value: 15; A
